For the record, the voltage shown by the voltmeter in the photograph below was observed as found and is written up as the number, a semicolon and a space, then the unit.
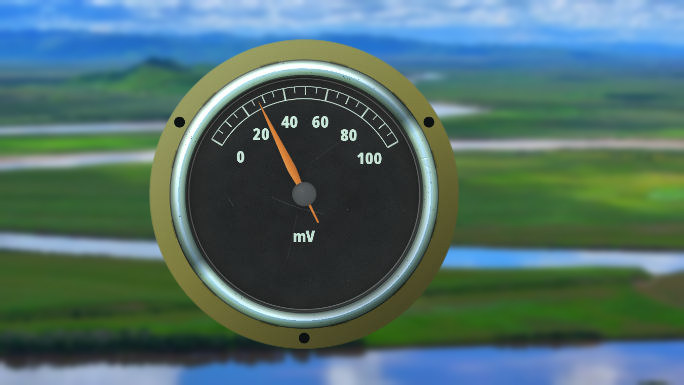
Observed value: 27.5; mV
